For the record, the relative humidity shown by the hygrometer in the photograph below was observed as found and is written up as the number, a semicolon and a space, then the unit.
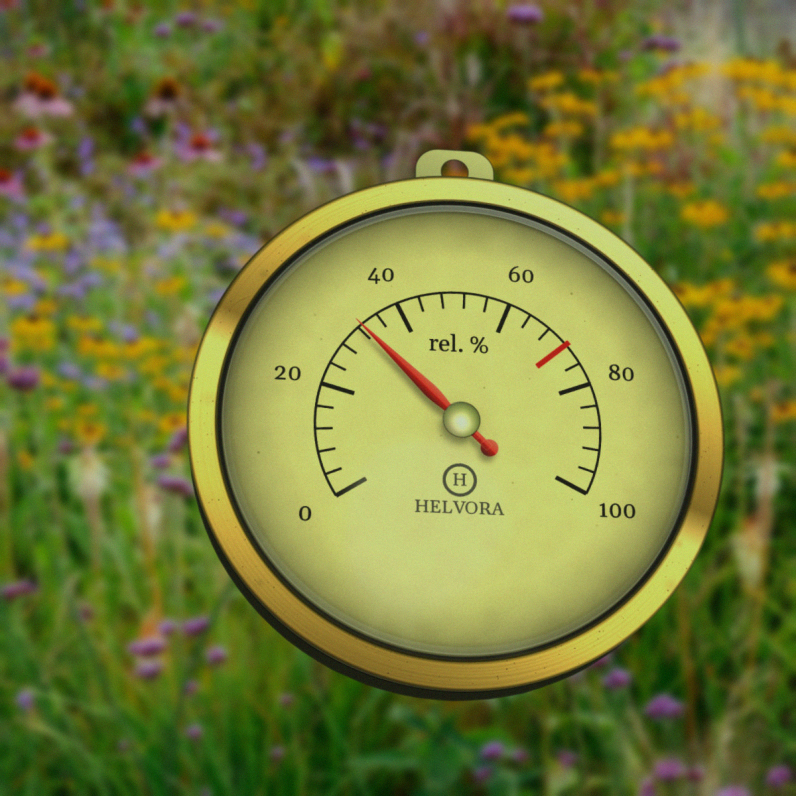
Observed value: 32; %
